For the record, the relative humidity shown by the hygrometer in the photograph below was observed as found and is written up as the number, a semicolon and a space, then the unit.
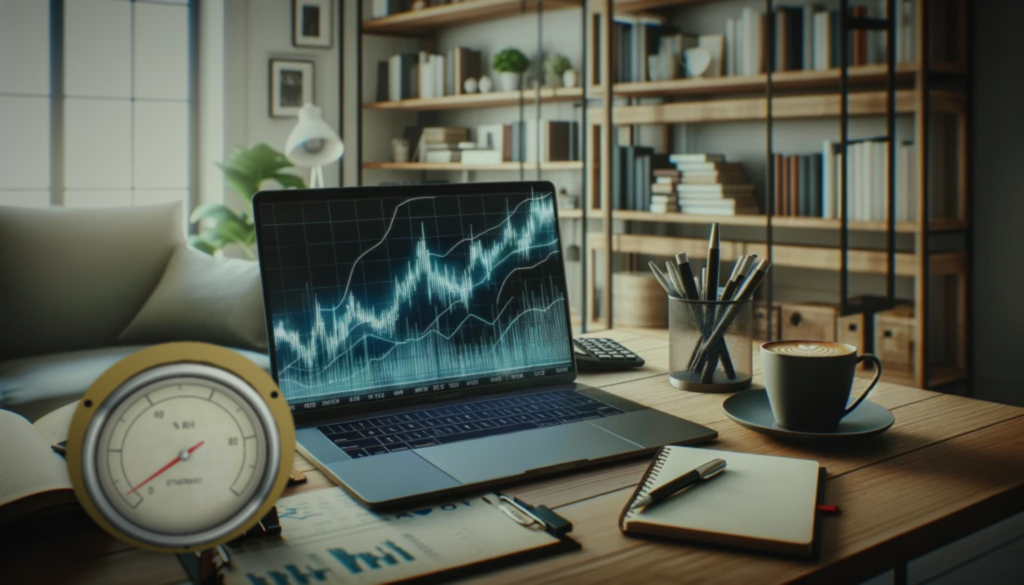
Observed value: 5; %
